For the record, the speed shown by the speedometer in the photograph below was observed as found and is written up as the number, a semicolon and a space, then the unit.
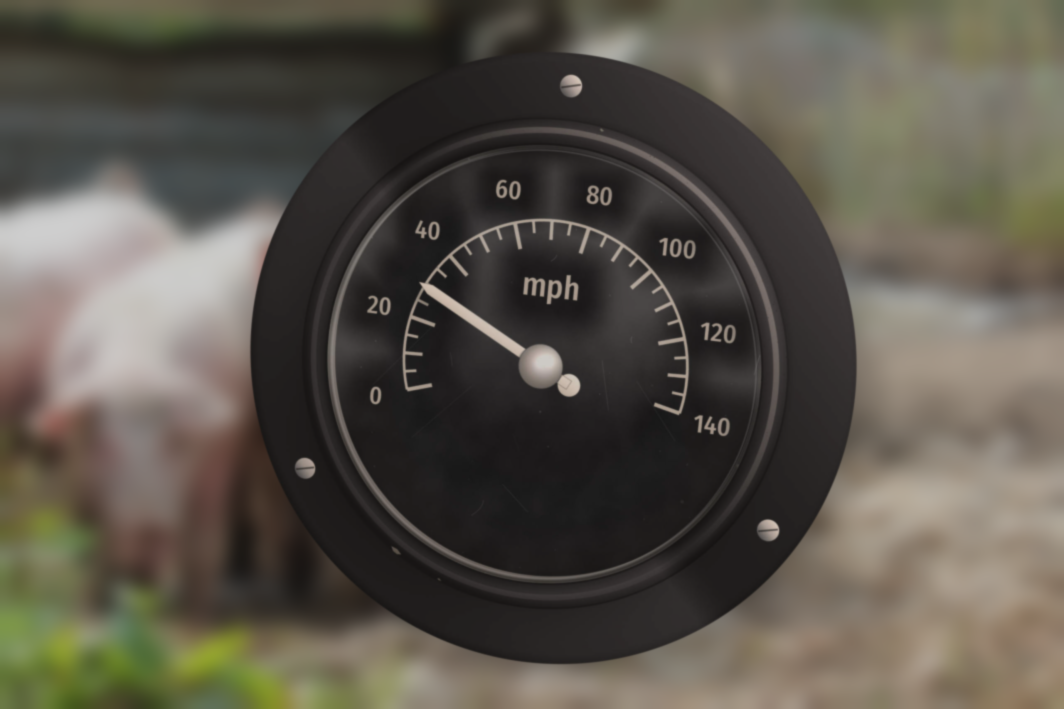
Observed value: 30; mph
